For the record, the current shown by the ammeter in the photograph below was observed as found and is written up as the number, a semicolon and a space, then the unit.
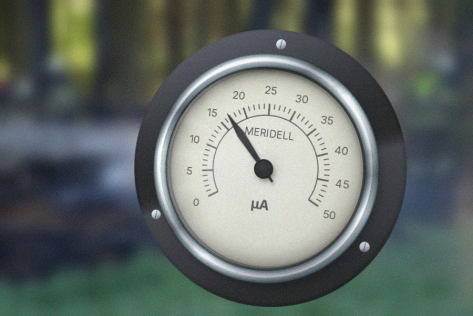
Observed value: 17; µA
